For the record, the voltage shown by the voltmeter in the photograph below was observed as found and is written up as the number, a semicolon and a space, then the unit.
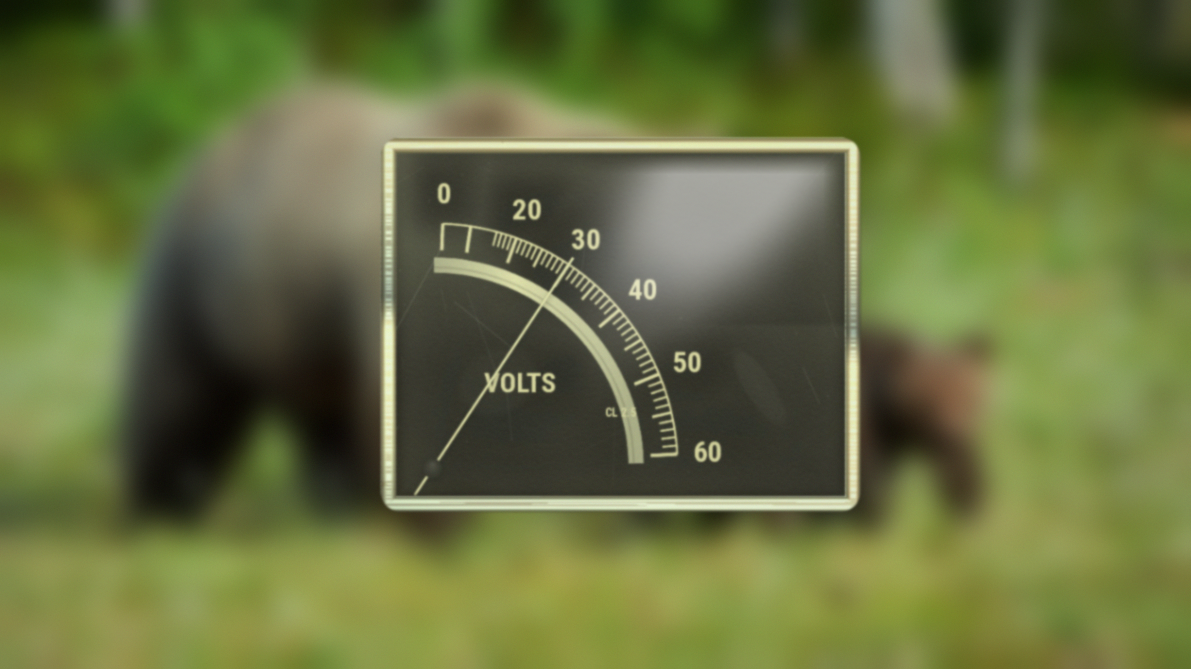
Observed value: 30; V
